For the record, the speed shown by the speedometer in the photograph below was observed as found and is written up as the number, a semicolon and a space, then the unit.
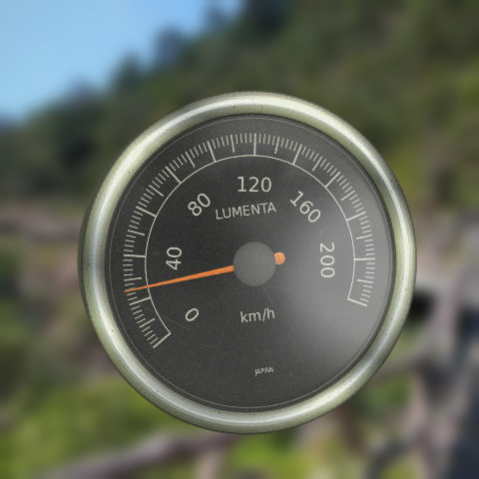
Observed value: 26; km/h
